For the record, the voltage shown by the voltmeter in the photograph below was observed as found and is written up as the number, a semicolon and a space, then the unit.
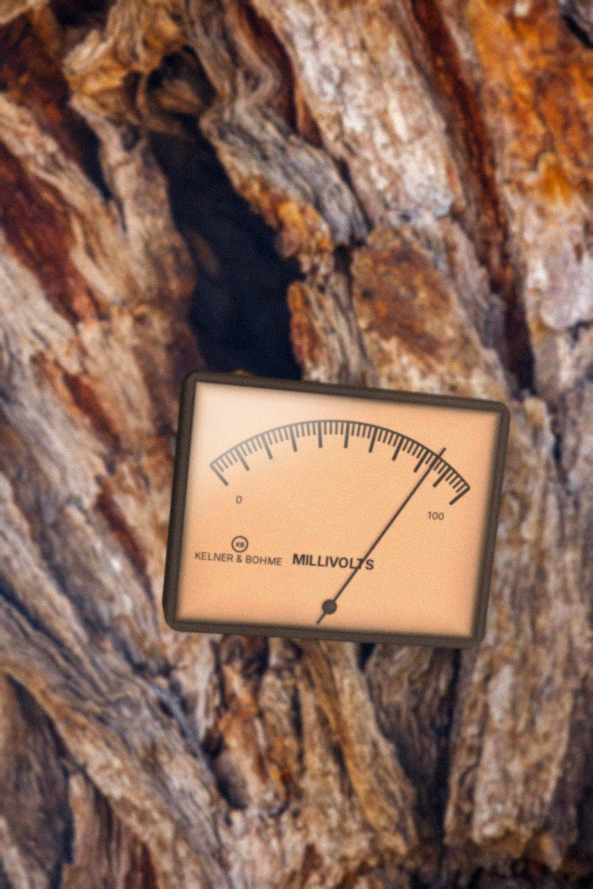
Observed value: 84; mV
